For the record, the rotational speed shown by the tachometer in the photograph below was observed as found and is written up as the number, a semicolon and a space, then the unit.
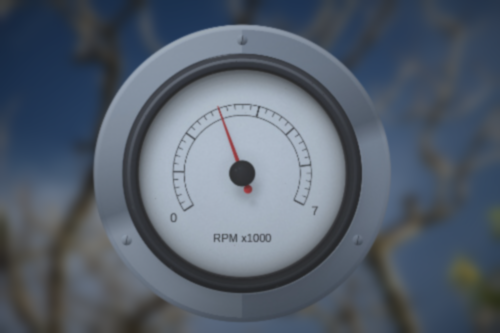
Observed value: 3000; rpm
